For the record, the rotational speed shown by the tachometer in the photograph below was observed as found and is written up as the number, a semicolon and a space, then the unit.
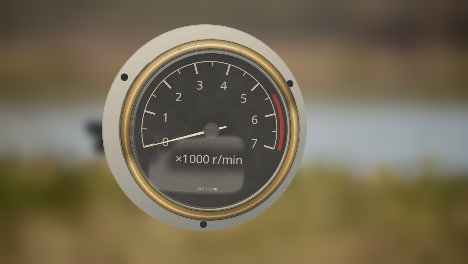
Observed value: 0; rpm
